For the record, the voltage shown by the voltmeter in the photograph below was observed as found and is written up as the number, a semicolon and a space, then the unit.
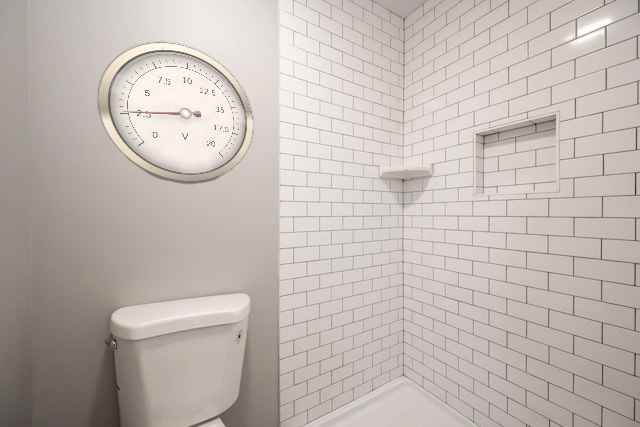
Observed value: 2.5; V
